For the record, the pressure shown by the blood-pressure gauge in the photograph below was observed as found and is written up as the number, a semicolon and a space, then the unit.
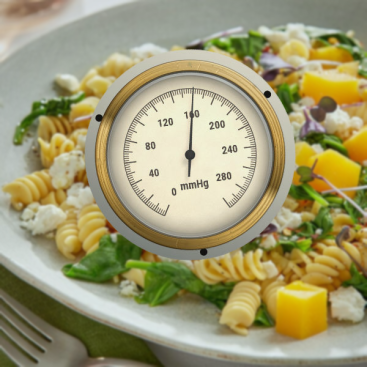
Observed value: 160; mmHg
